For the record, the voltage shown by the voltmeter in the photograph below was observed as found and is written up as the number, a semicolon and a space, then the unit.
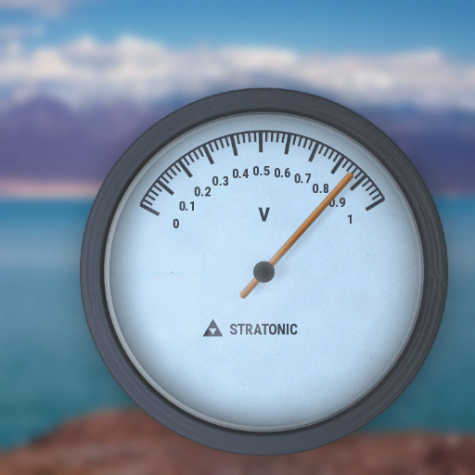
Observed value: 0.86; V
